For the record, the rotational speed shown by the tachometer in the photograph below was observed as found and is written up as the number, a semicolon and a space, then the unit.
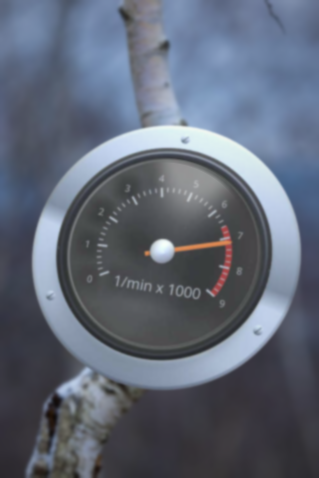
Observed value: 7200; rpm
